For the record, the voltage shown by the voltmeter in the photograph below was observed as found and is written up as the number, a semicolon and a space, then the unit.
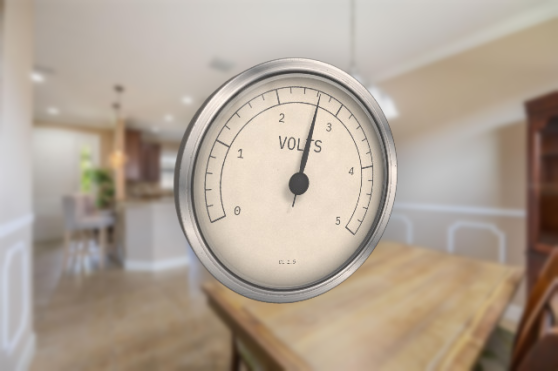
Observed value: 2.6; V
